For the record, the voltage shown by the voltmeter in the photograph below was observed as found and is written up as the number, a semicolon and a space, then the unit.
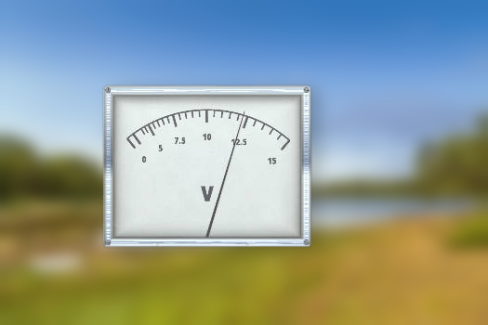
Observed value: 12.25; V
